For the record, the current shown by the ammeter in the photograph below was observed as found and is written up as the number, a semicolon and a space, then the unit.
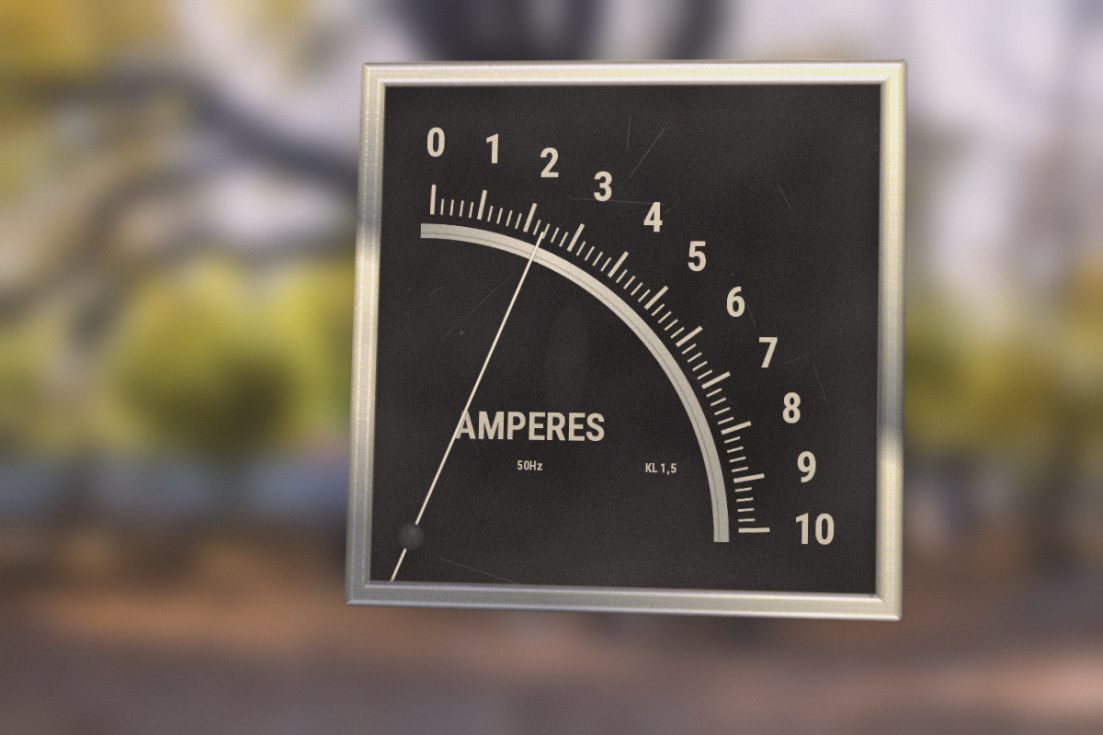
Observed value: 2.4; A
